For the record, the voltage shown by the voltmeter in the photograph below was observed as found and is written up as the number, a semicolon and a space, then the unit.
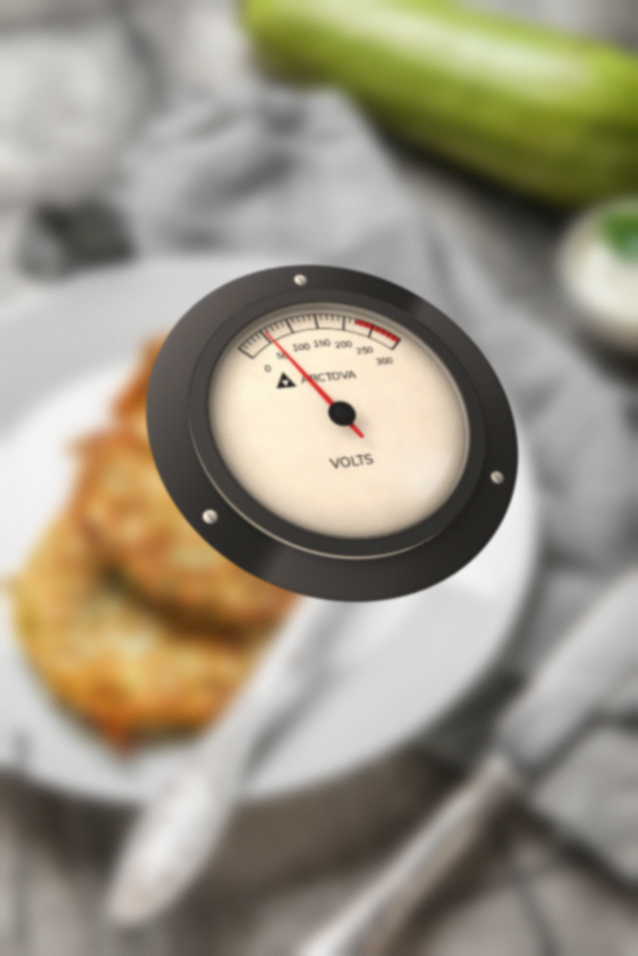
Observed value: 50; V
